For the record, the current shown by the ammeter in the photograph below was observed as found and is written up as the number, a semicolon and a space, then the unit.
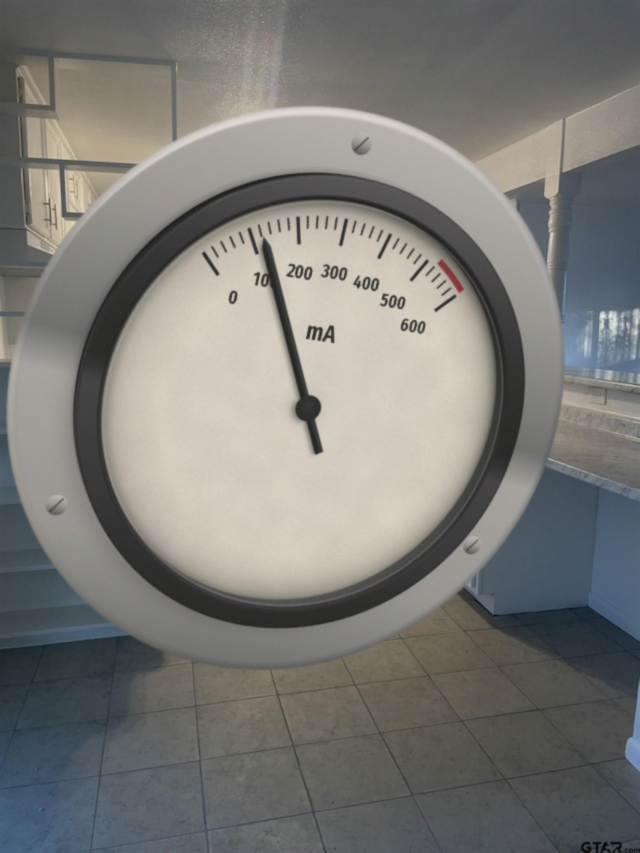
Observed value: 120; mA
